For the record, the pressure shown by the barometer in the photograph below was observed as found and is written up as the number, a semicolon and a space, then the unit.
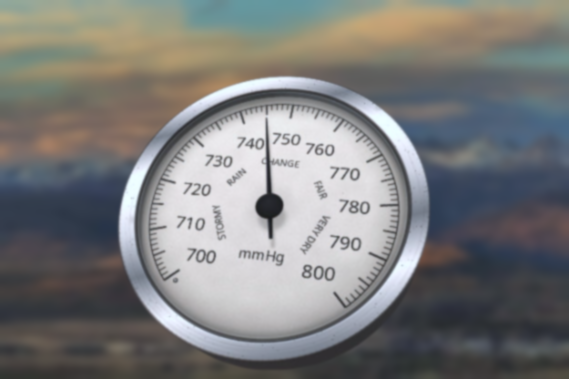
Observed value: 745; mmHg
